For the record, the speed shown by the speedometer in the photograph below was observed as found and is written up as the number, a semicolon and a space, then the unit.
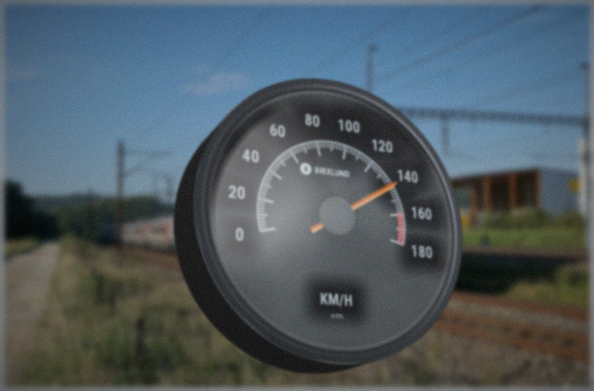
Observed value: 140; km/h
